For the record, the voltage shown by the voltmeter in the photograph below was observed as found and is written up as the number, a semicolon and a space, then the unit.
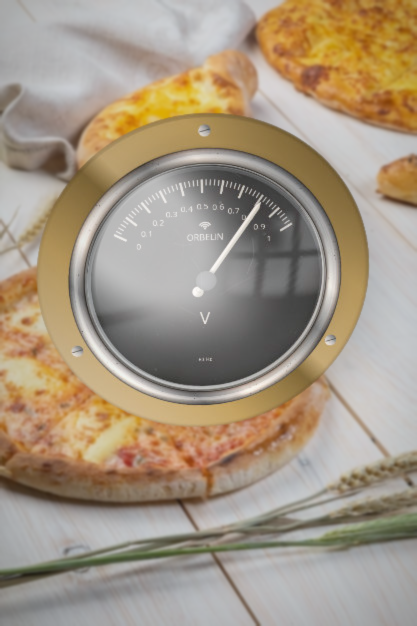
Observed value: 0.8; V
